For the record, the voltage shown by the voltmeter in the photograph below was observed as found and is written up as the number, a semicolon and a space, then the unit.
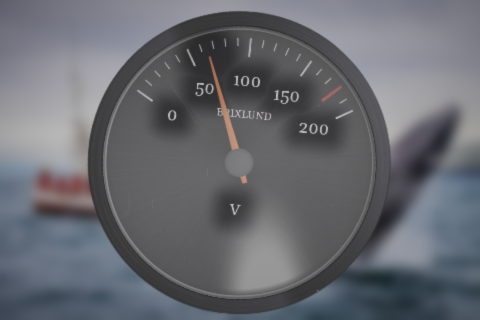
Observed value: 65; V
